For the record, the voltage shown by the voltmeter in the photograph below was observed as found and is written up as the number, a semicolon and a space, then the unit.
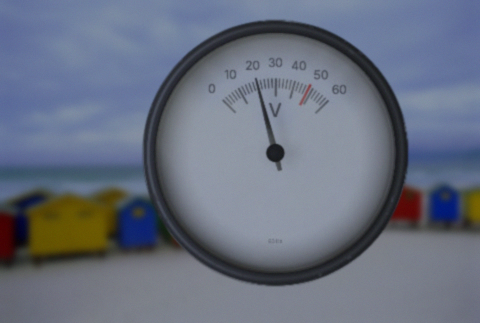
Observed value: 20; V
